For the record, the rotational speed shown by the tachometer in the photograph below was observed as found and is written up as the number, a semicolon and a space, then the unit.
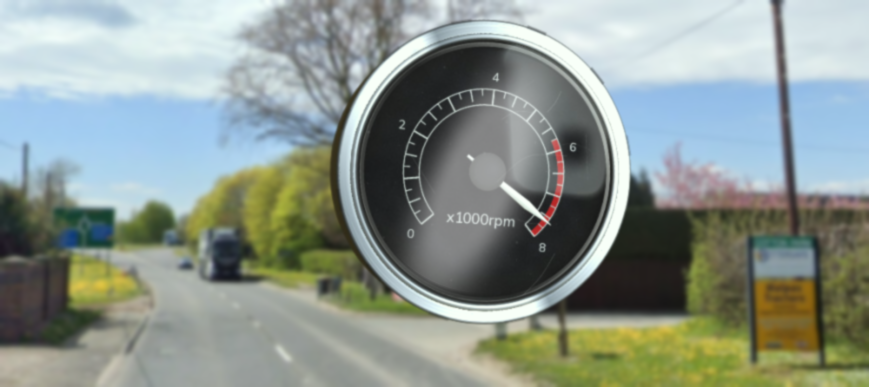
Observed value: 7625; rpm
